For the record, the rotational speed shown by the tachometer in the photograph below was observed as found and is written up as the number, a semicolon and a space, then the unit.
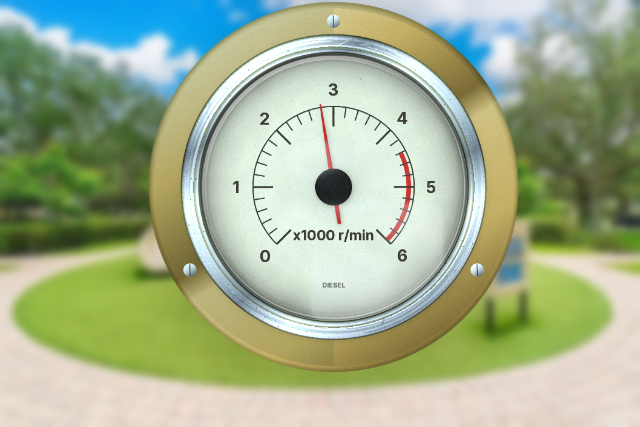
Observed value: 2800; rpm
